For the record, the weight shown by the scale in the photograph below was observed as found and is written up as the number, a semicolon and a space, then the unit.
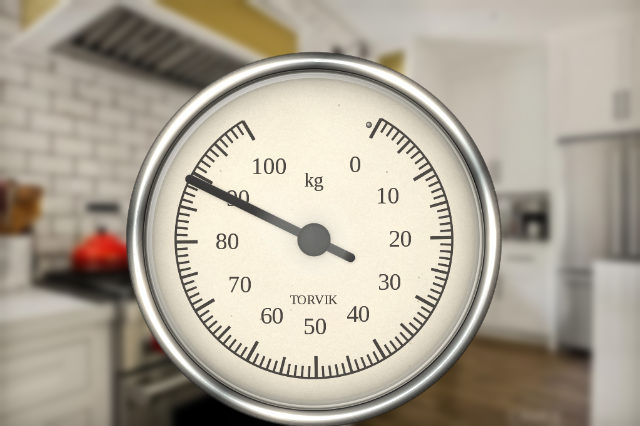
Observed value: 89; kg
